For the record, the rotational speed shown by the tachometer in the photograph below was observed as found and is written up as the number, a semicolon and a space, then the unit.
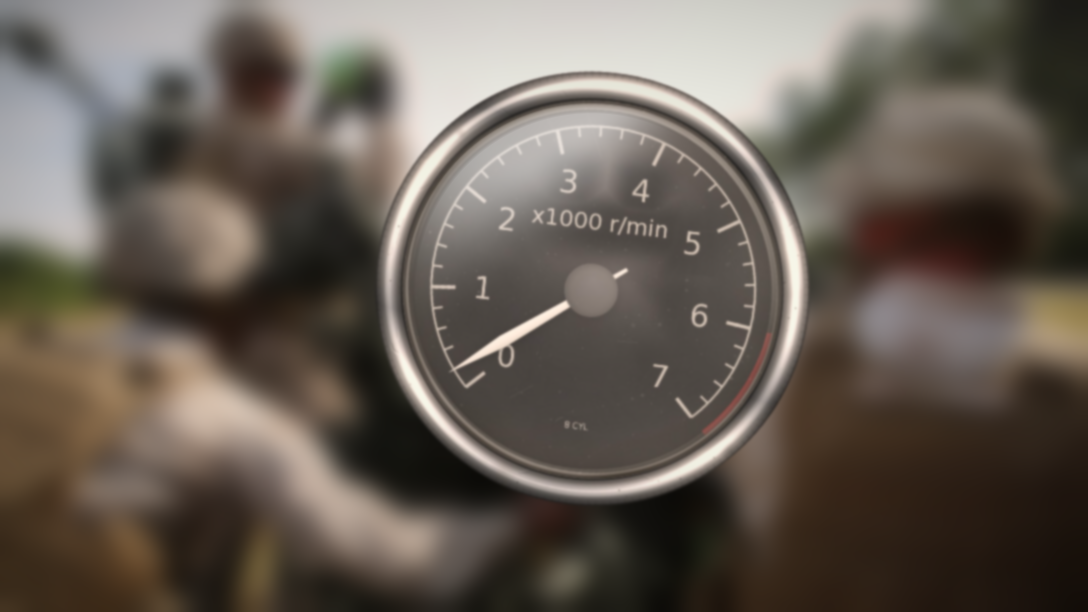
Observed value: 200; rpm
